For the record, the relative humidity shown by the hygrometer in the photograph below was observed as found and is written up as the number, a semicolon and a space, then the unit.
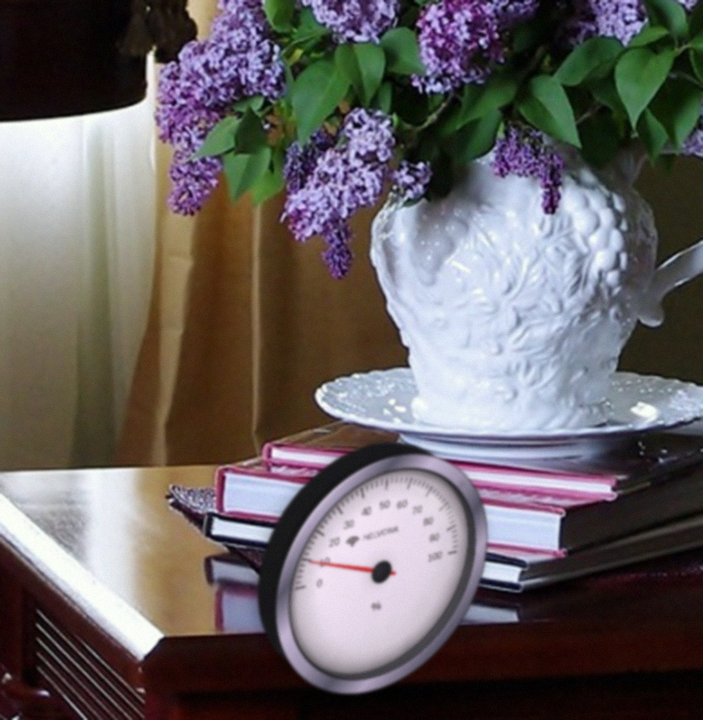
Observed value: 10; %
